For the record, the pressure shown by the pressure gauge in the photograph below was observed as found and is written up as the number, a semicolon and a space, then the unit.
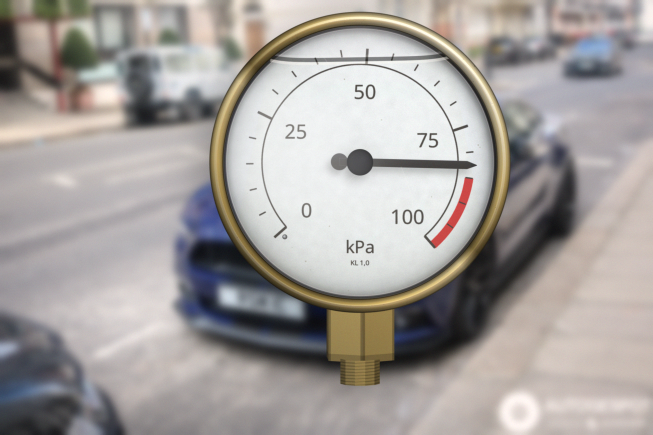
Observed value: 82.5; kPa
